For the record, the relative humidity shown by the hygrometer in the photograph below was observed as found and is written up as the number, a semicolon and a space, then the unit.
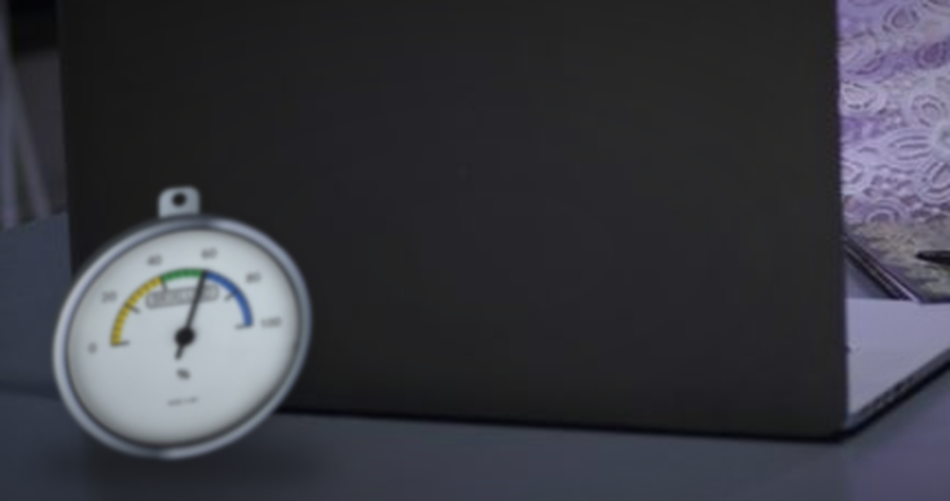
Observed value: 60; %
